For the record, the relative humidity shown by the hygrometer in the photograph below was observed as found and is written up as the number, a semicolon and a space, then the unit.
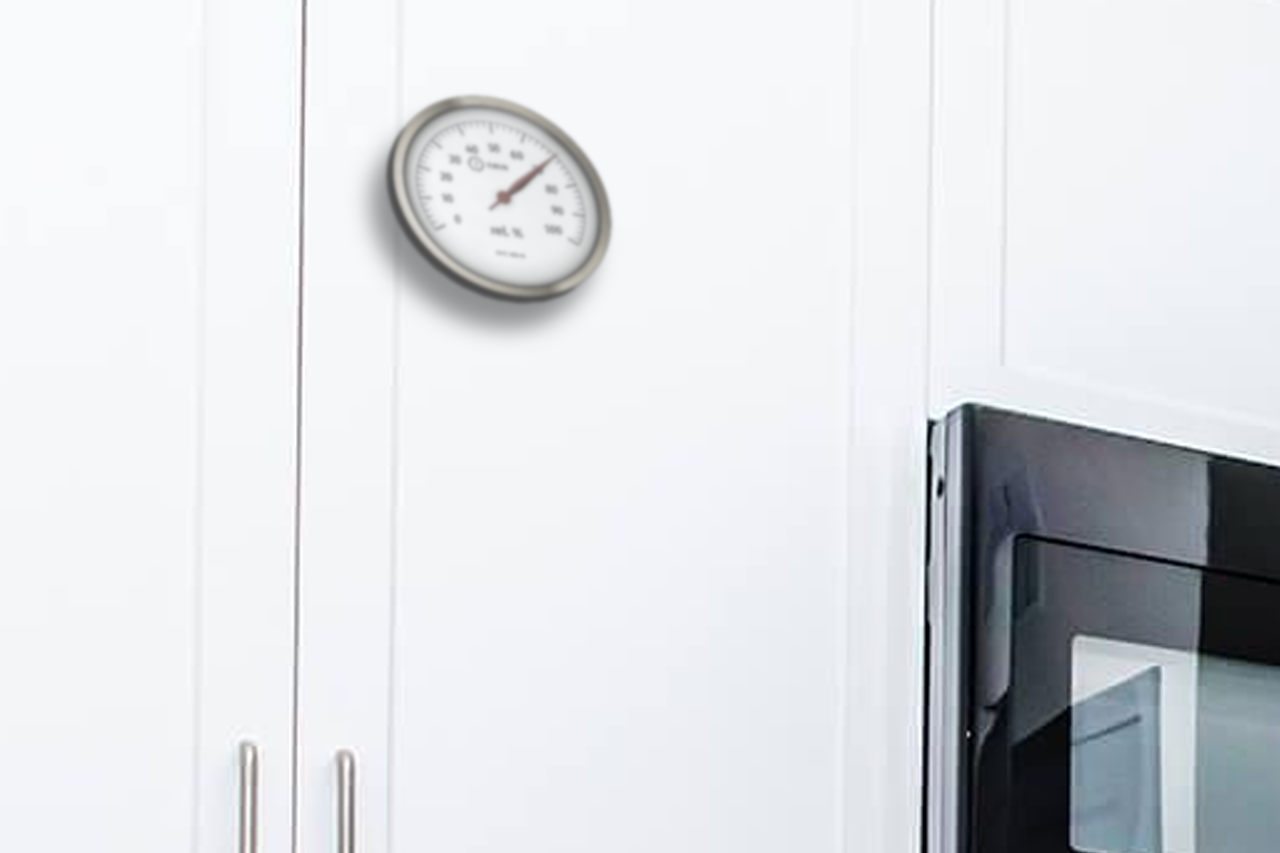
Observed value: 70; %
